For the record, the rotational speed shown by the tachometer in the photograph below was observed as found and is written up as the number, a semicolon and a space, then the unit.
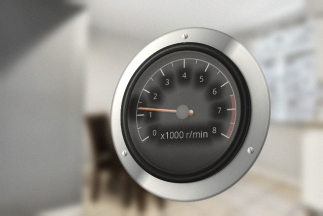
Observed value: 1250; rpm
